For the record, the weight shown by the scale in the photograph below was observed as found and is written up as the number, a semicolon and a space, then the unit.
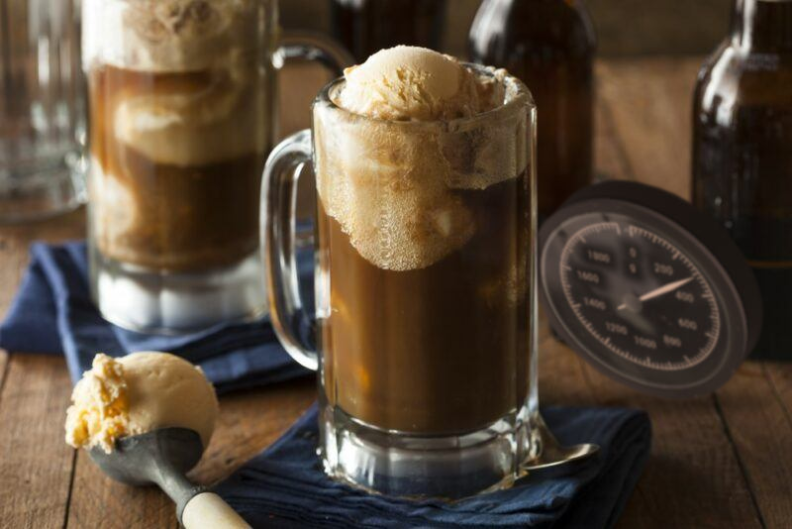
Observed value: 300; g
